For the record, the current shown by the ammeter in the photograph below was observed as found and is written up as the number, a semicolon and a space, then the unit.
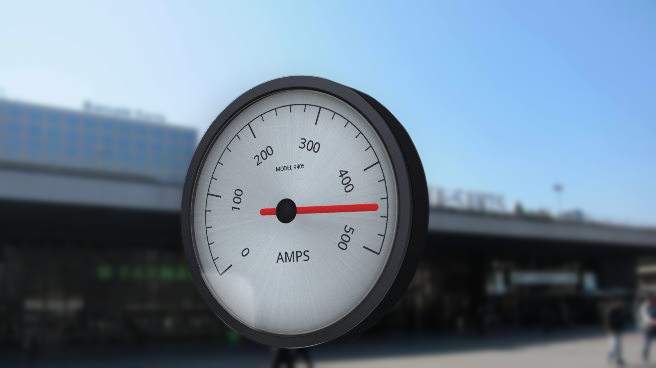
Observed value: 450; A
